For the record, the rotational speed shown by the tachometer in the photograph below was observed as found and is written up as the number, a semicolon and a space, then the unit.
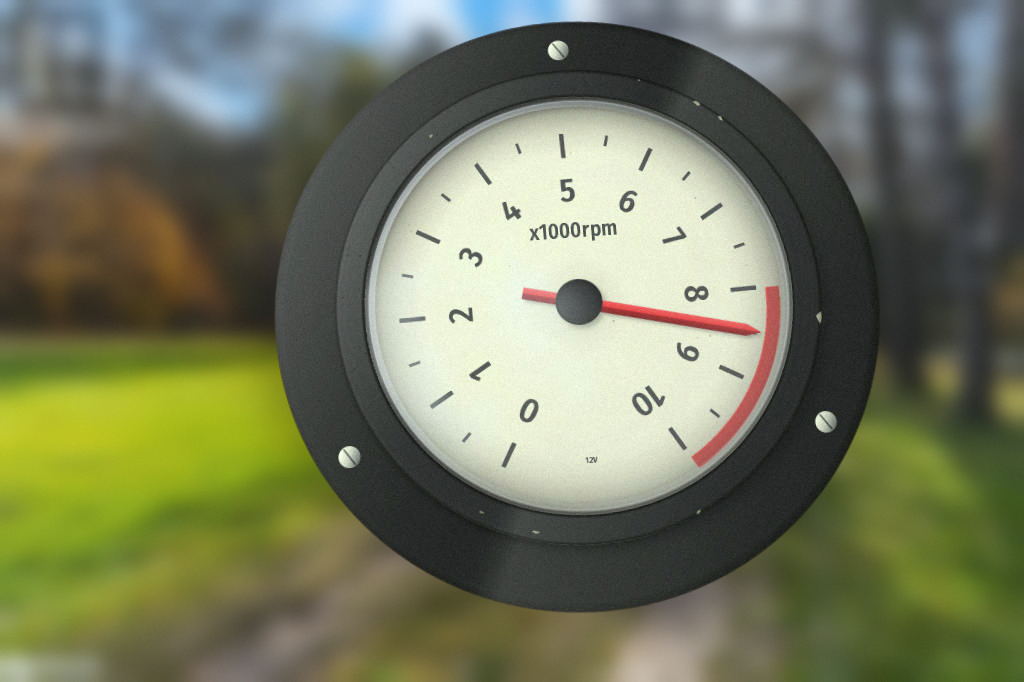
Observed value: 8500; rpm
